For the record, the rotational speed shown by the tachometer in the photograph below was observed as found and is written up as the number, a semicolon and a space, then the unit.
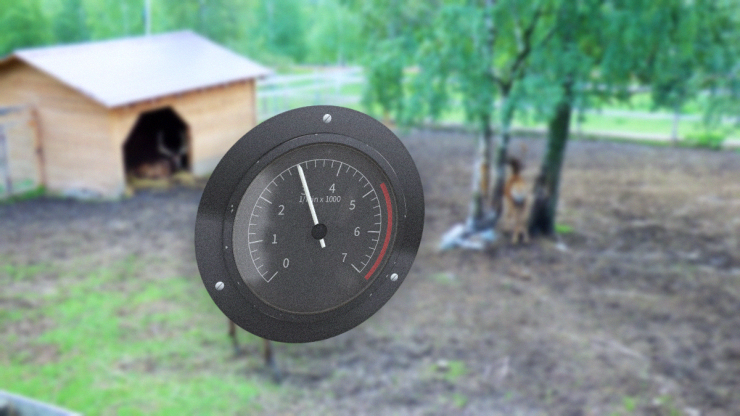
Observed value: 3000; rpm
